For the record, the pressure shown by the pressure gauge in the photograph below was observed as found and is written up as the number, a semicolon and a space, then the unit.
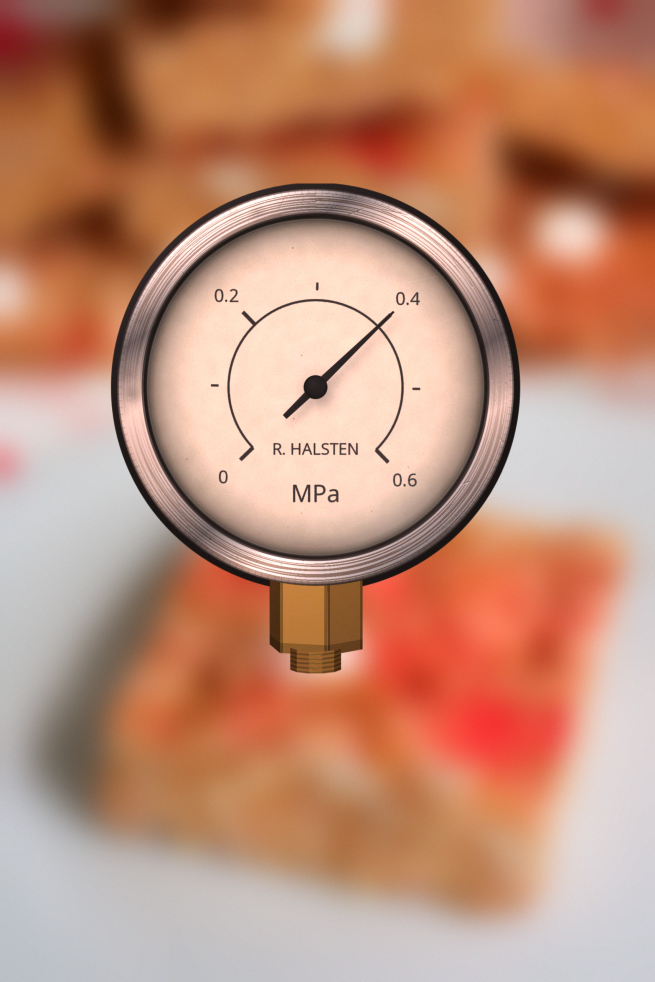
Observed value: 0.4; MPa
